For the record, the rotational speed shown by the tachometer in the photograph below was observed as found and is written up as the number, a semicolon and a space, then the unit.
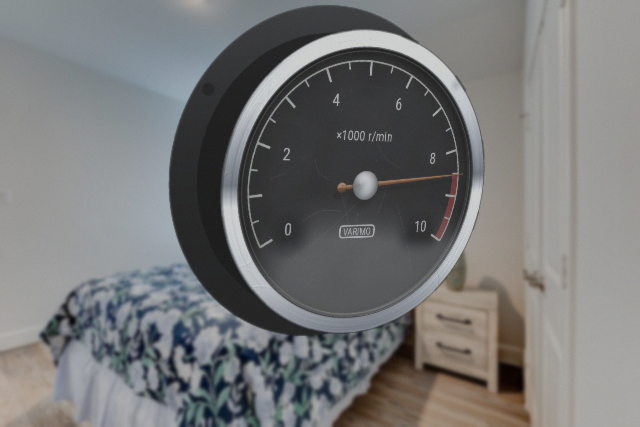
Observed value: 8500; rpm
